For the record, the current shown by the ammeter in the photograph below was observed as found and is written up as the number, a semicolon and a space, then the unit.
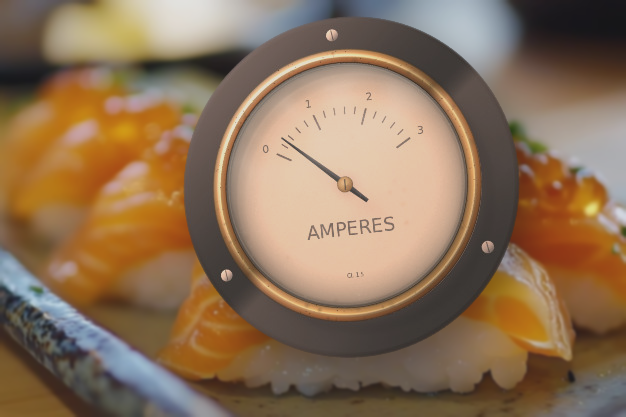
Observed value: 0.3; A
